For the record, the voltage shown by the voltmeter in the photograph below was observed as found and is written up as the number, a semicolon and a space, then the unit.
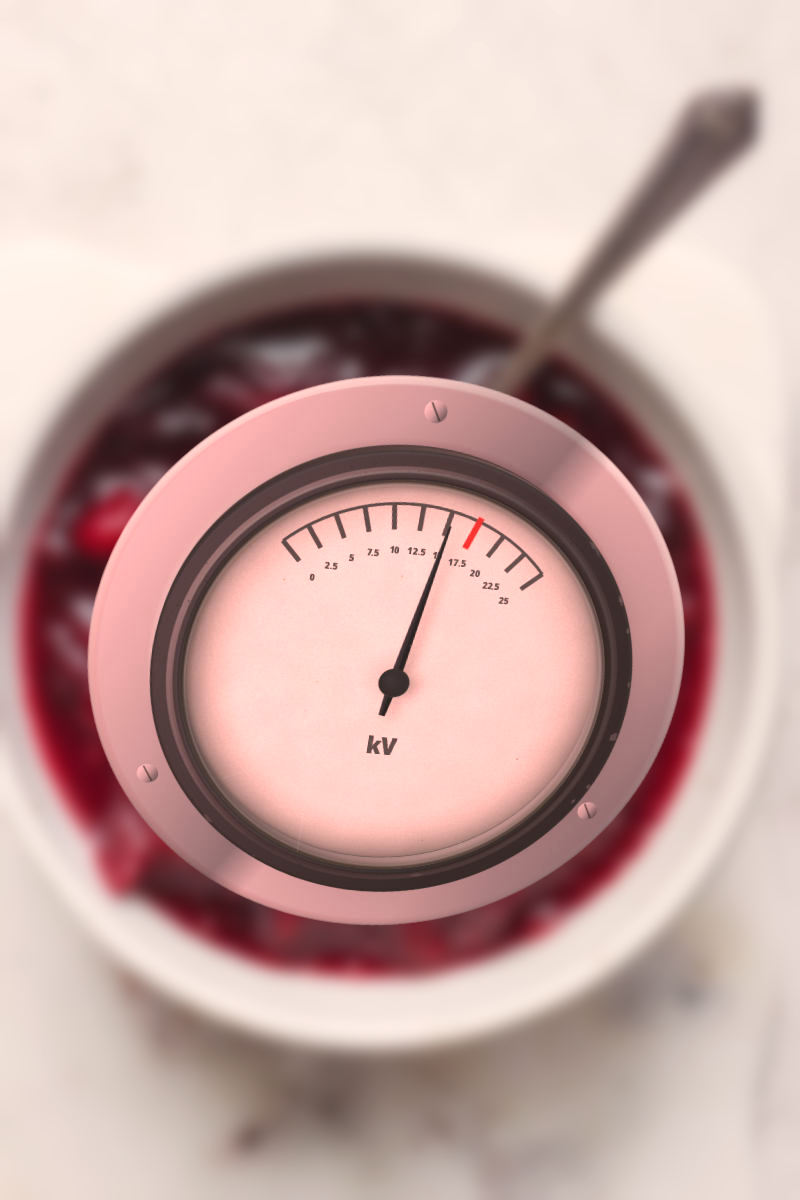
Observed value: 15; kV
